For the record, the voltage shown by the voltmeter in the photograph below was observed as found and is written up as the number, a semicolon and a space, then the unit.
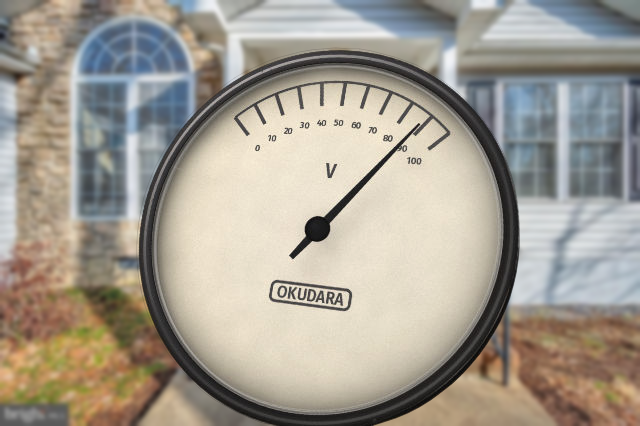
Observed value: 90; V
